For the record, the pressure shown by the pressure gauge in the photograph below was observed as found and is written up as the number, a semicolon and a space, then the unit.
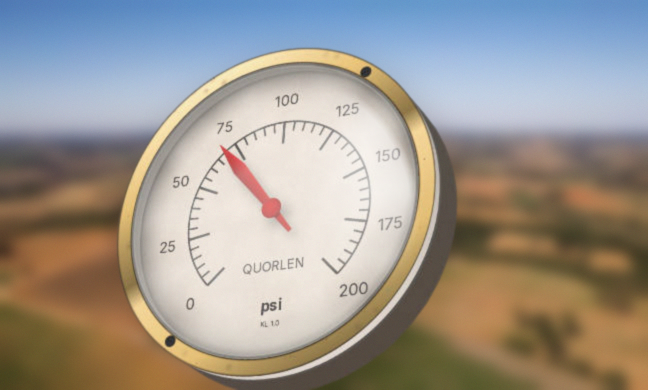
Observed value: 70; psi
